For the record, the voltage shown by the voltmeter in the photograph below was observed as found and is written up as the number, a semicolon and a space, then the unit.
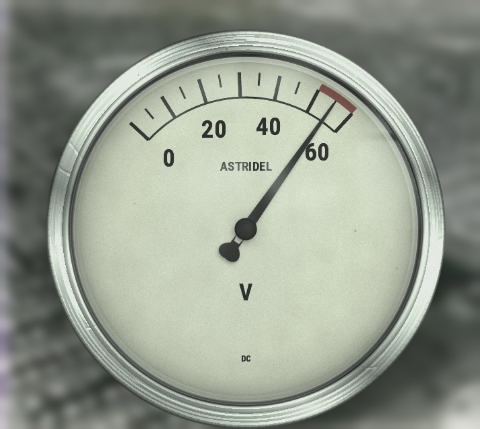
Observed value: 55; V
